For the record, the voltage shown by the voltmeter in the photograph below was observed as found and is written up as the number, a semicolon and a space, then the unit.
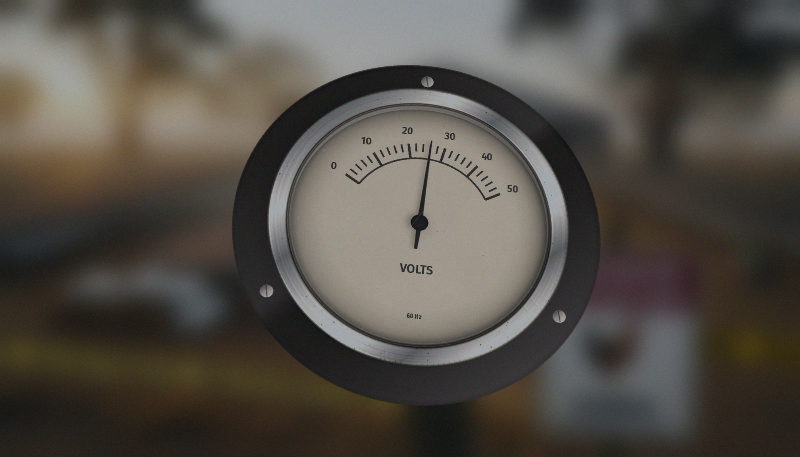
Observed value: 26; V
